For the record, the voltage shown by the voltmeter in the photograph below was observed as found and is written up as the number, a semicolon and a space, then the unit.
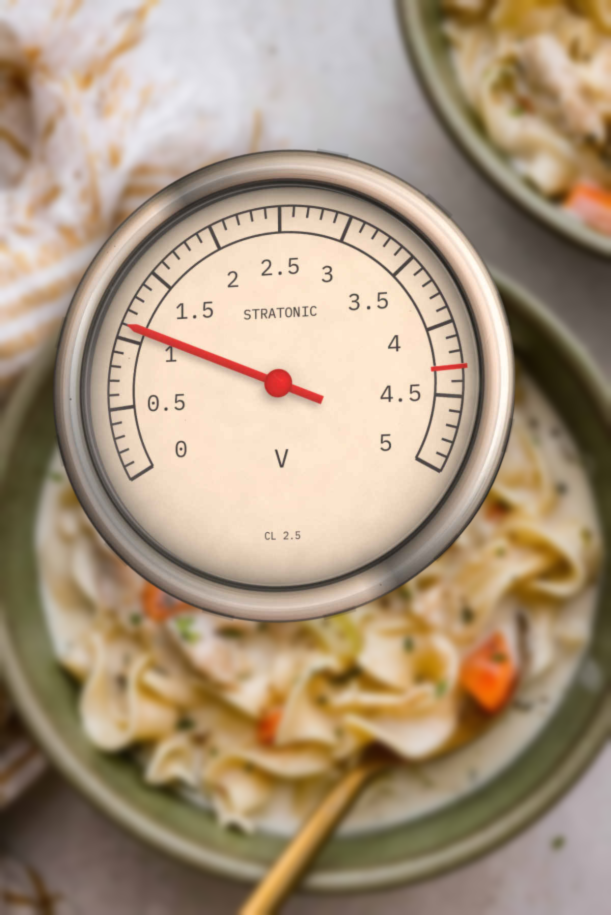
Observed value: 1.1; V
